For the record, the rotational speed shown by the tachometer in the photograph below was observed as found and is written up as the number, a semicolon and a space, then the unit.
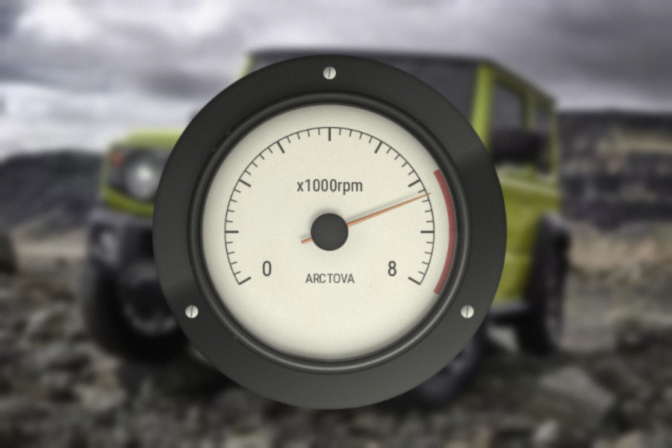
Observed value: 6300; rpm
